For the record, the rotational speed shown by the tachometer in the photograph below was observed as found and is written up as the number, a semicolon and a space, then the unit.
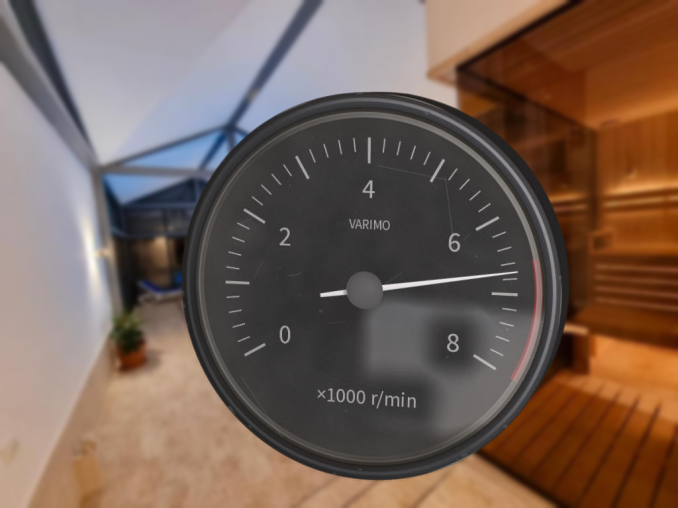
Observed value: 6700; rpm
